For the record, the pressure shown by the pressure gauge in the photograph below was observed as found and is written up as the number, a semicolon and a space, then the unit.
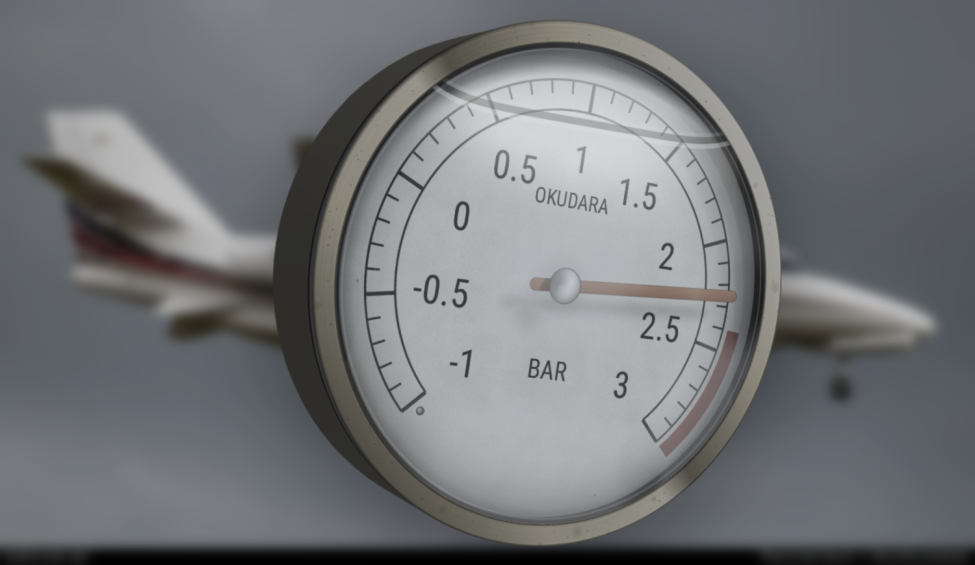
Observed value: 2.25; bar
